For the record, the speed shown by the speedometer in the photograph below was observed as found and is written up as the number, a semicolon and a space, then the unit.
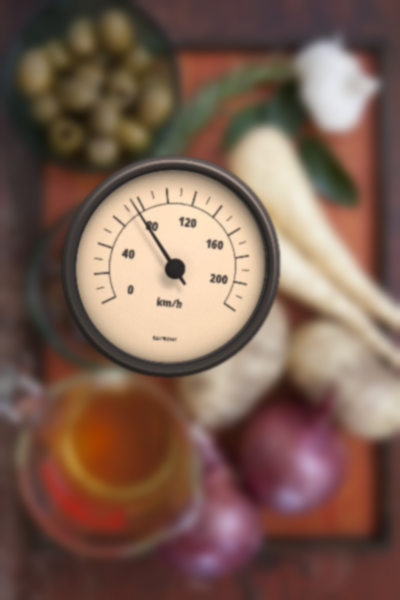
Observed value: 75; km/h
